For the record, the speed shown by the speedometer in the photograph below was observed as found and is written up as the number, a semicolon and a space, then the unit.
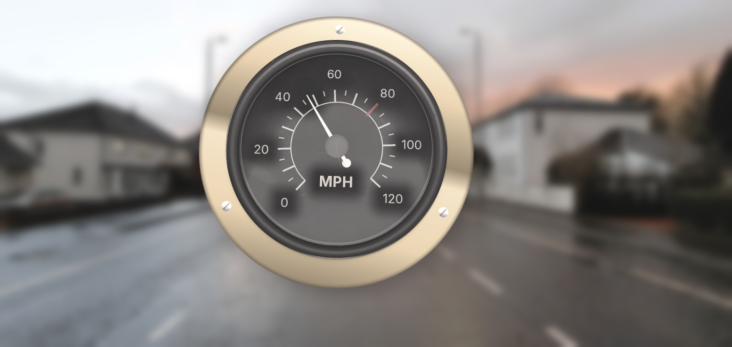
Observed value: 47.5; mph
